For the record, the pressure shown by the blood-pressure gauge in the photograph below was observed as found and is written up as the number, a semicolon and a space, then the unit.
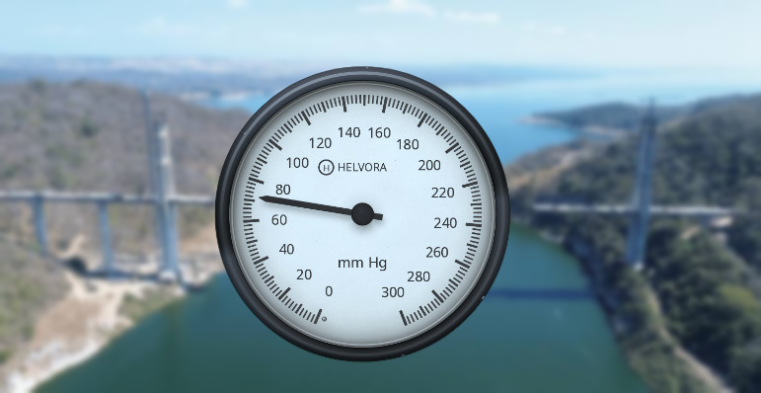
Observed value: 72; mmHg
